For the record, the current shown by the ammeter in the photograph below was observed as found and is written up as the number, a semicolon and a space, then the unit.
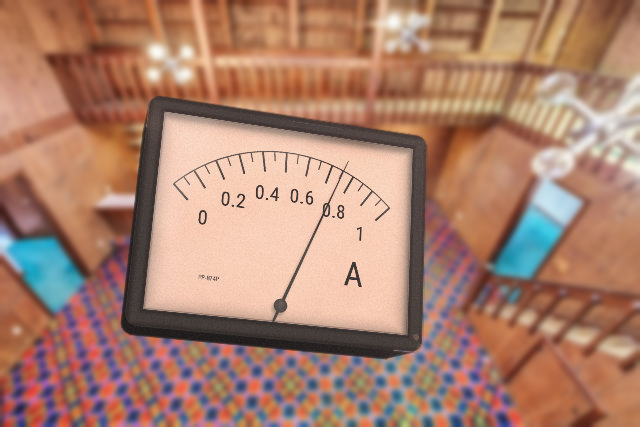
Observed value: 0.75; A
